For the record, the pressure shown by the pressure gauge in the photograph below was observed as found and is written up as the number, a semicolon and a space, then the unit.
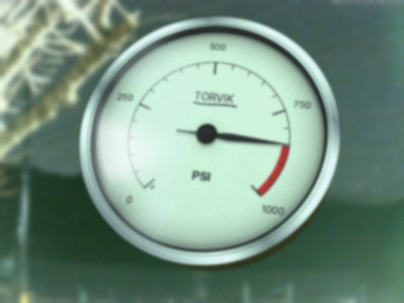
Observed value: 850; psi
